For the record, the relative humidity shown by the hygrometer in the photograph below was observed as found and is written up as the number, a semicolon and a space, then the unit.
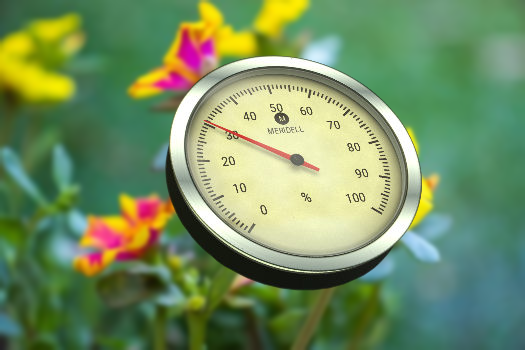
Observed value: 30; %
